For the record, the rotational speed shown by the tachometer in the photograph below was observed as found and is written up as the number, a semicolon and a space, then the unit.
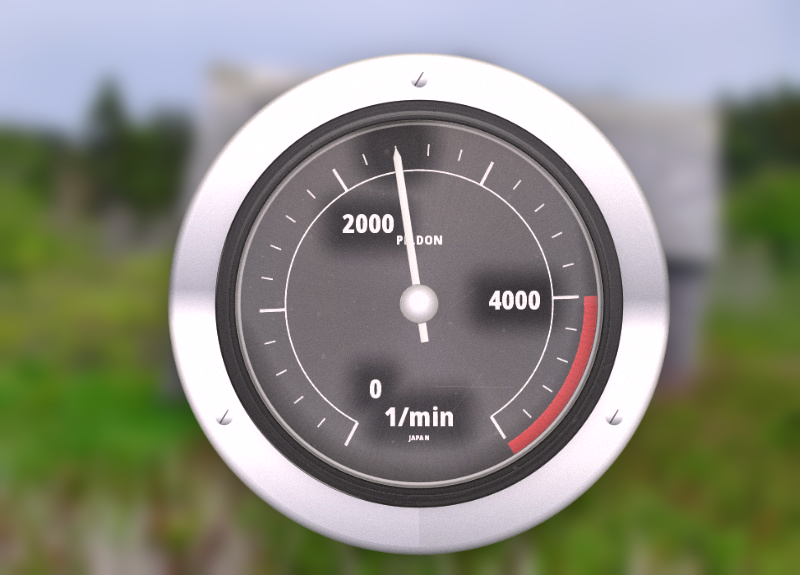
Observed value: 2400; rpm
